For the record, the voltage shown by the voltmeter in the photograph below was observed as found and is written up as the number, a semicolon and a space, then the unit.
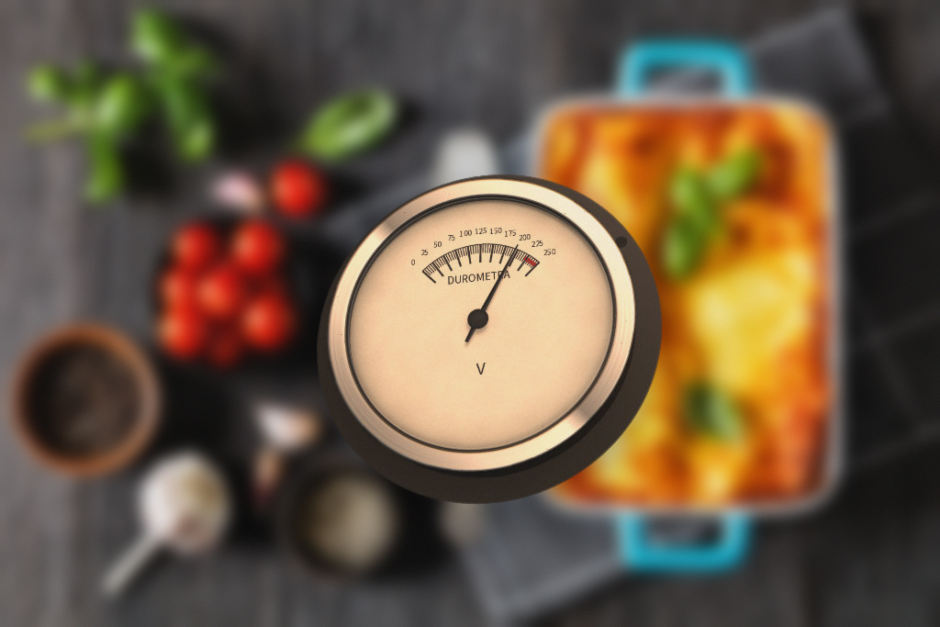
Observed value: 200; V
